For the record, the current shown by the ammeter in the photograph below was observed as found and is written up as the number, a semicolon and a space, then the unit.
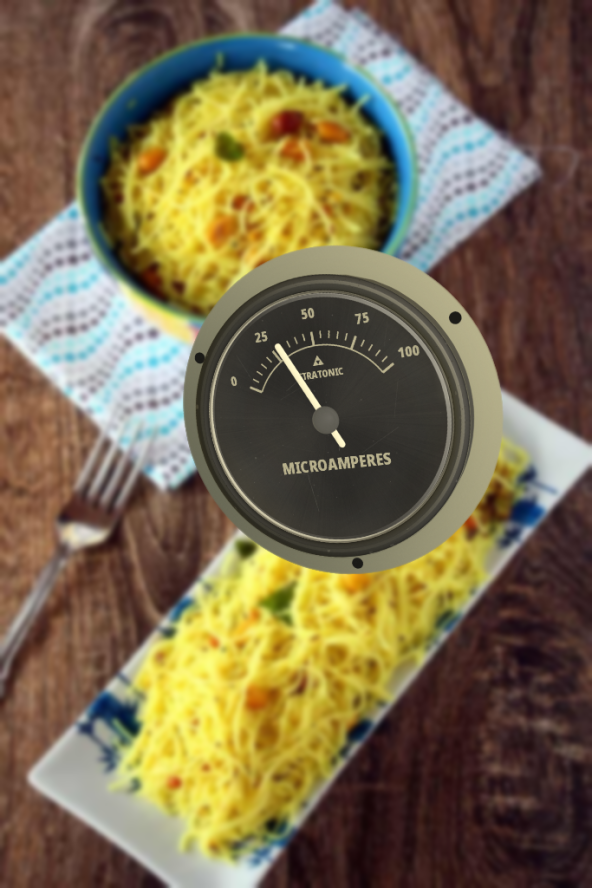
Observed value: 30; µA
